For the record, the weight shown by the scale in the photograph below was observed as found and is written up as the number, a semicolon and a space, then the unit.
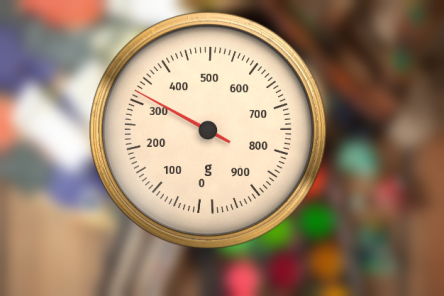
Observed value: 320; g
